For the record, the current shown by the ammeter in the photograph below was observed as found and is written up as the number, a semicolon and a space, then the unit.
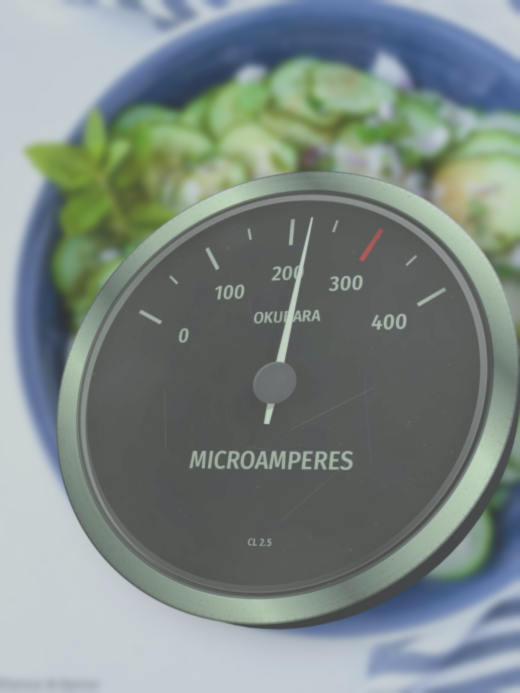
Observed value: 225; µA
